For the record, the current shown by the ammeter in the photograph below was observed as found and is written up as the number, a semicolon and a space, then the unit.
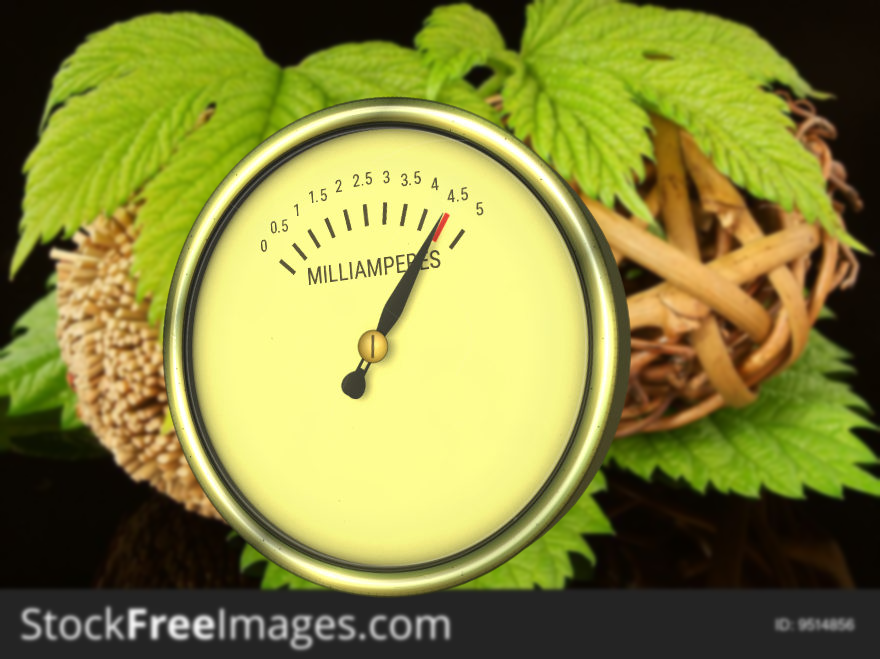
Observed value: 4.5; mA
